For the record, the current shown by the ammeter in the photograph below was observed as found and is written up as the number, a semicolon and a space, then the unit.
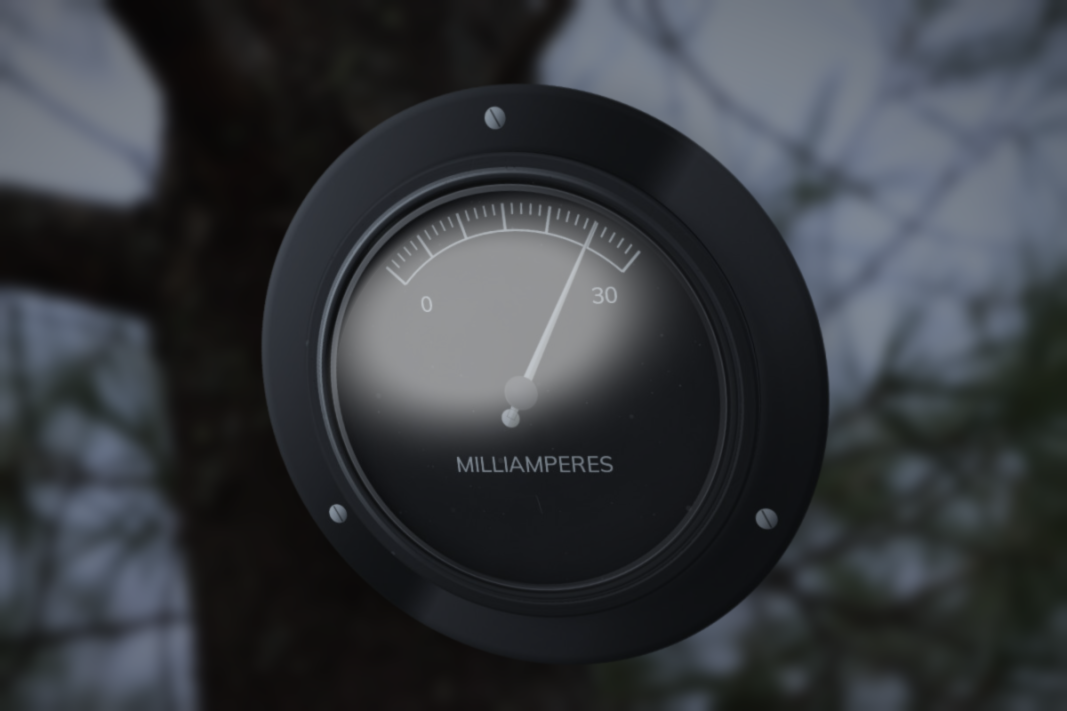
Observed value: 25; mA
